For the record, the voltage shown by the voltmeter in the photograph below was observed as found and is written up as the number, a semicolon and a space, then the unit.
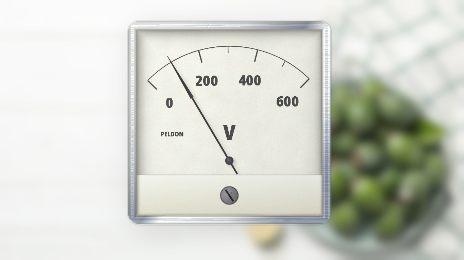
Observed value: 100; V
